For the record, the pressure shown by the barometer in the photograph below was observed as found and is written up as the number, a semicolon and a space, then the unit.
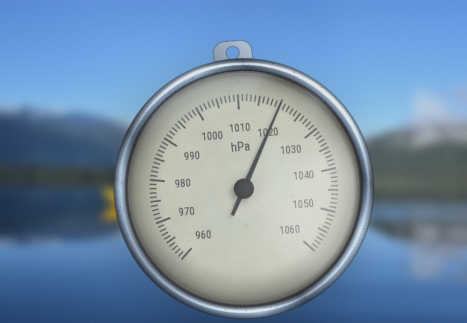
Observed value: 1020; hPa
